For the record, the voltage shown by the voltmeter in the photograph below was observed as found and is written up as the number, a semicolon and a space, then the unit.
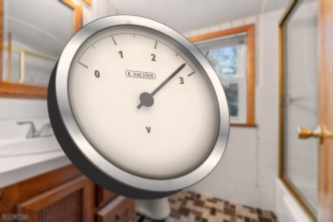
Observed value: 2.75; V
